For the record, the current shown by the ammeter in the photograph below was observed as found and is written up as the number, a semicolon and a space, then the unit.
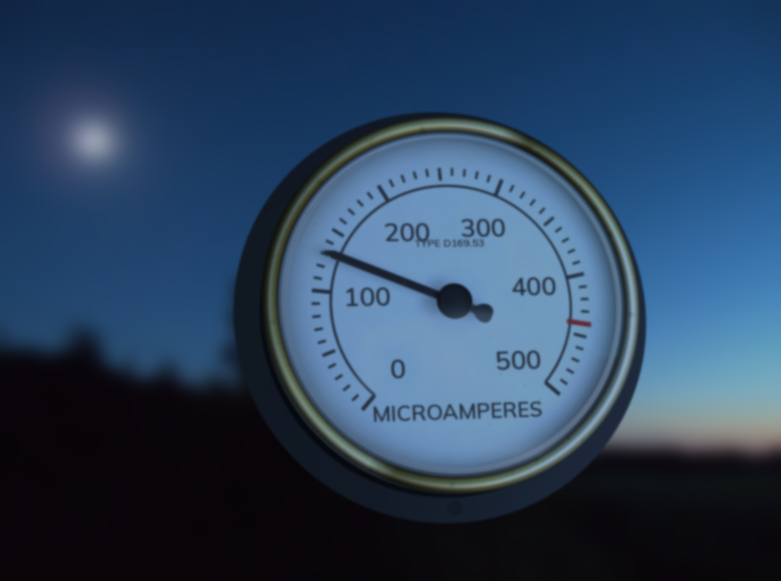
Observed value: 130; µA
